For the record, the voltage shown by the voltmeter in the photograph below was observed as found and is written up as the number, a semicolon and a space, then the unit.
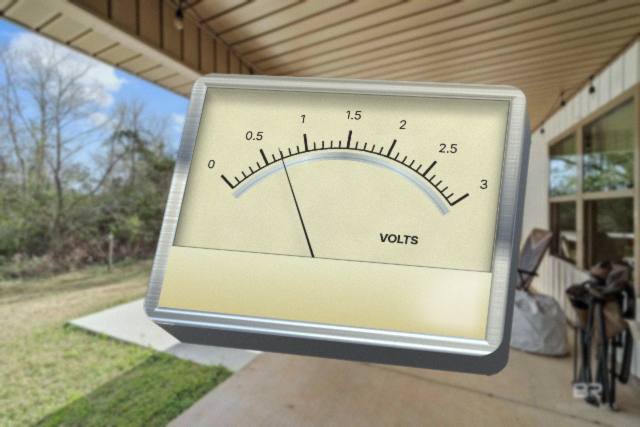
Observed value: 0.7; V
